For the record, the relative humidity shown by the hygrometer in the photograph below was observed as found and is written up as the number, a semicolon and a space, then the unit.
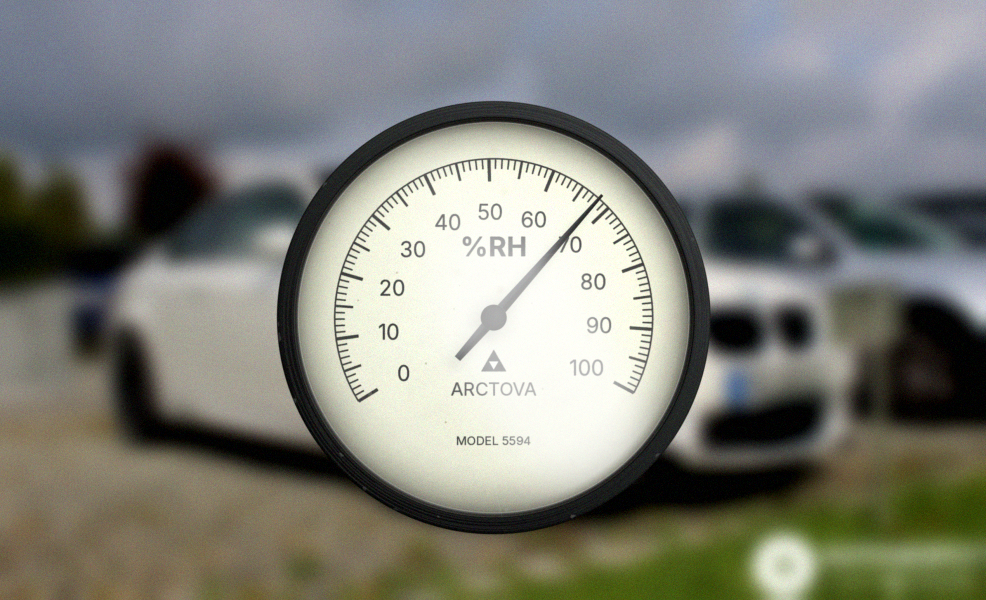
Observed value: 68; %
